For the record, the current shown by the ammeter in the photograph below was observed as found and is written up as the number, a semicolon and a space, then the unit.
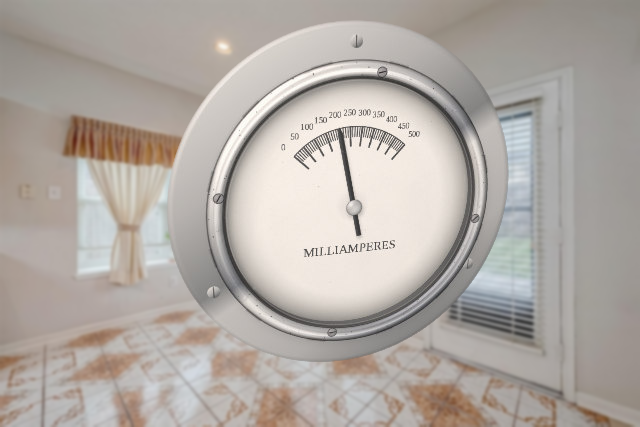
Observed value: 200; mA
